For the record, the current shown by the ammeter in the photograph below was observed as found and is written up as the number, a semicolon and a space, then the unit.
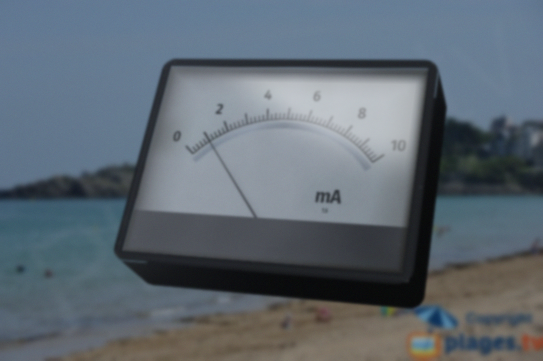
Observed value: 1; mA
